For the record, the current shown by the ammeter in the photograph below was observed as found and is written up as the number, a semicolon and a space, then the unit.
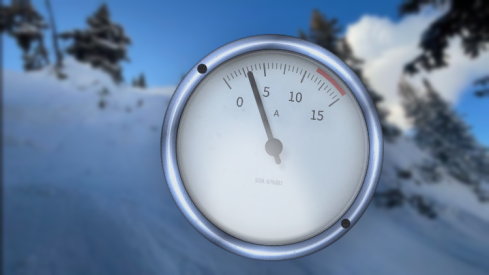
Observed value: 3; A
